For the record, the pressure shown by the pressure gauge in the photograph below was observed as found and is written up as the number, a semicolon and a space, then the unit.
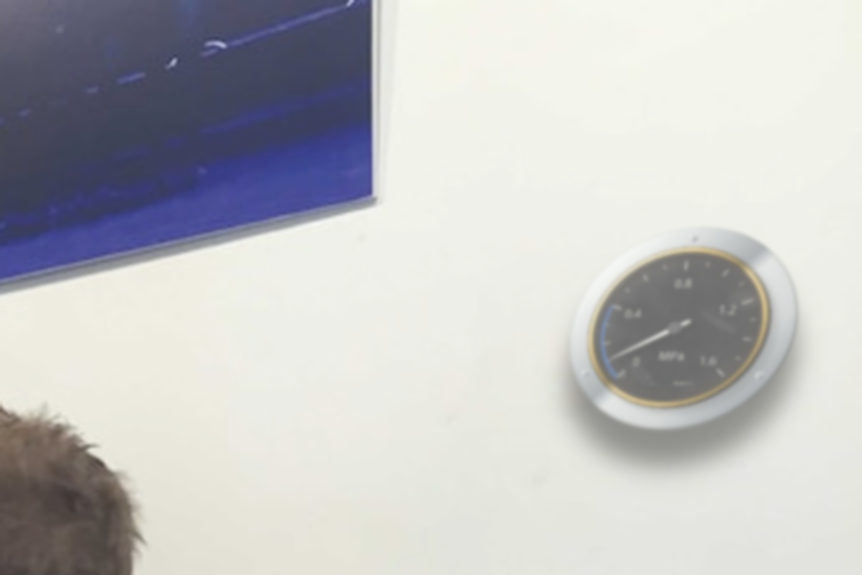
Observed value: 0.1; MPa
